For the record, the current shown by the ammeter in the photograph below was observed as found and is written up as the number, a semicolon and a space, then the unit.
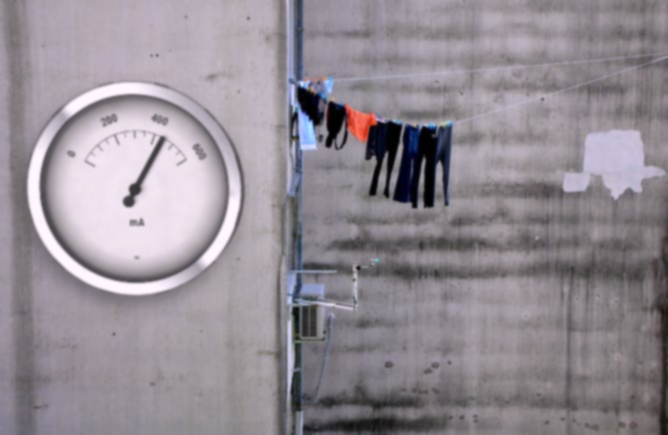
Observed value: 450; mA
